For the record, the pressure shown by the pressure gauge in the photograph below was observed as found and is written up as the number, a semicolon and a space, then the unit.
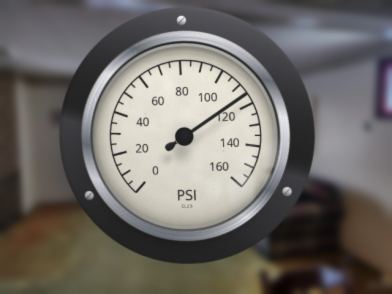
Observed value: 115; psi
